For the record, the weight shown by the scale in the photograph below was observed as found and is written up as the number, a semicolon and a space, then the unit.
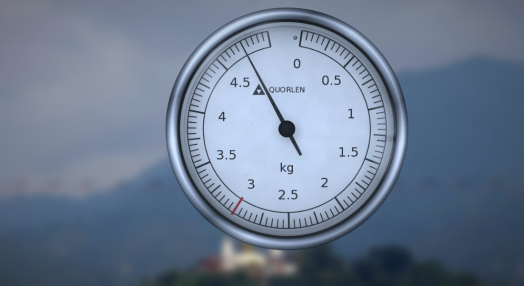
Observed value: 4.75; kg
